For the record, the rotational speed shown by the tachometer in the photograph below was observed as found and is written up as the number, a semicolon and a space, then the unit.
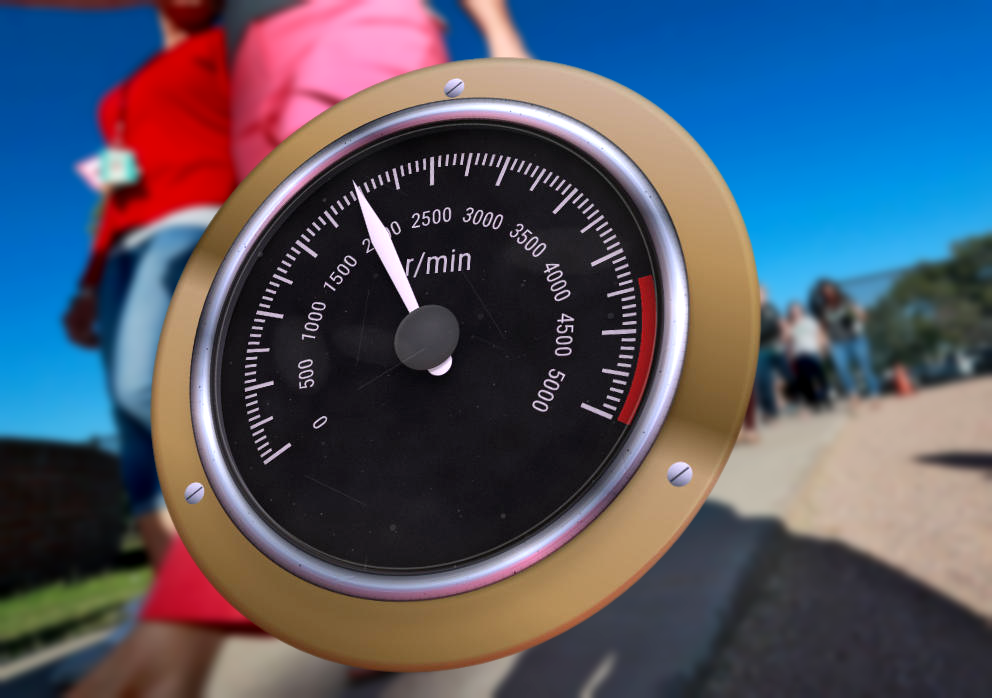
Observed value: 2000; rpm
